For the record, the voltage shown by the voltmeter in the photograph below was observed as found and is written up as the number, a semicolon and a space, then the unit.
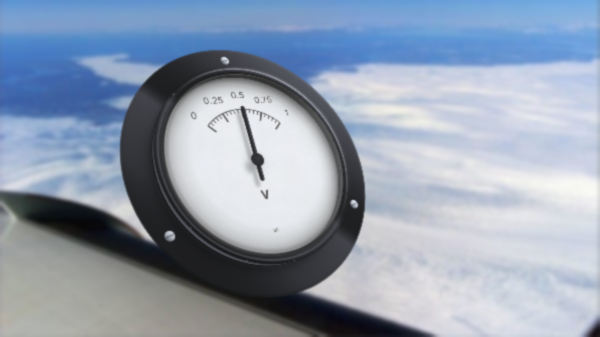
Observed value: 0.5; V
